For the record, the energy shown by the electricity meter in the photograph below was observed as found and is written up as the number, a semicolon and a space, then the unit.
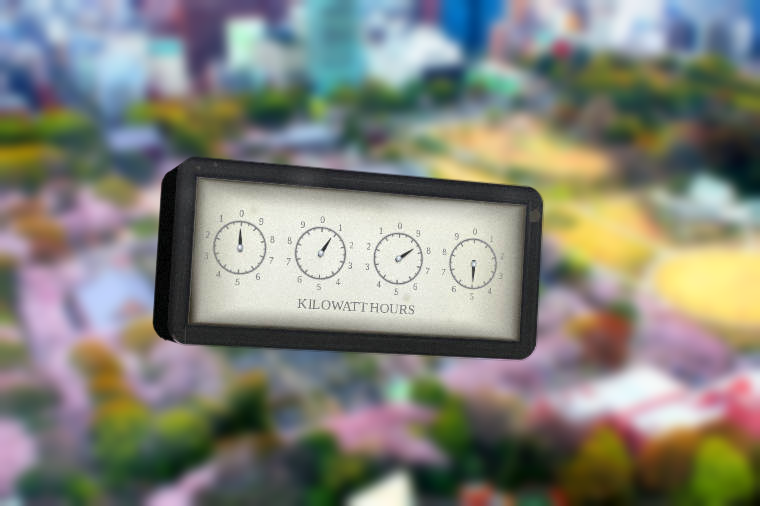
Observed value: 85; kWh
